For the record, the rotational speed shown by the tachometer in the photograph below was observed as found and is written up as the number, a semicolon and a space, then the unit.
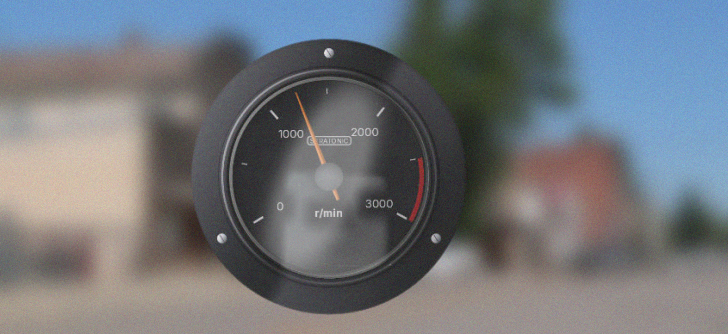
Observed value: 1250; rpm
